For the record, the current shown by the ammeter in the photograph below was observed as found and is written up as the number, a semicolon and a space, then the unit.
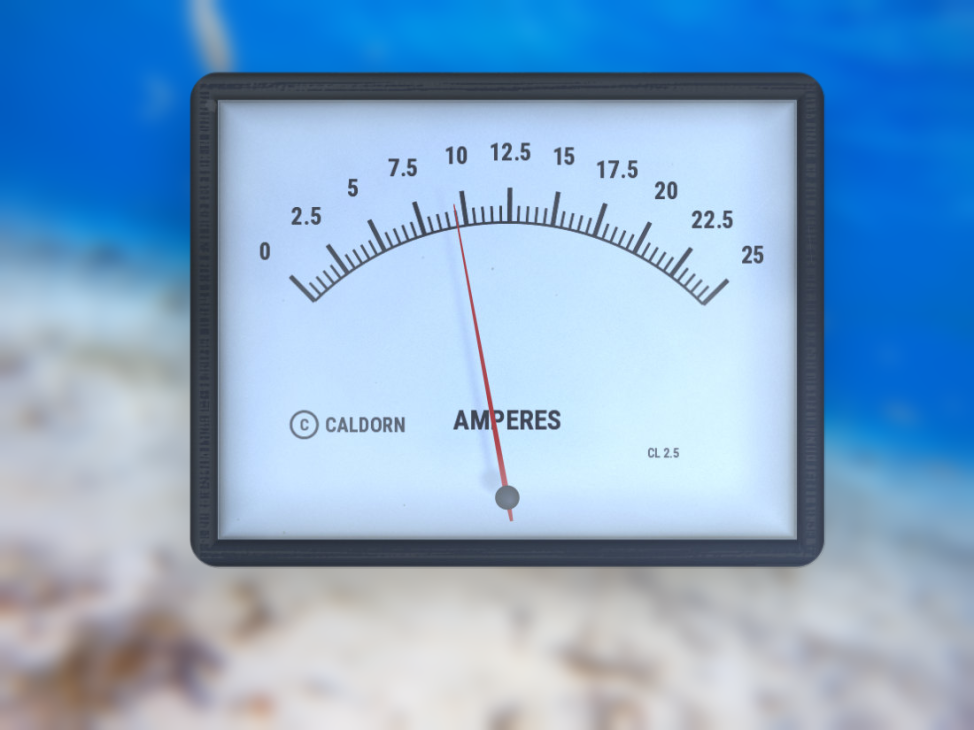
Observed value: 9.5; A
